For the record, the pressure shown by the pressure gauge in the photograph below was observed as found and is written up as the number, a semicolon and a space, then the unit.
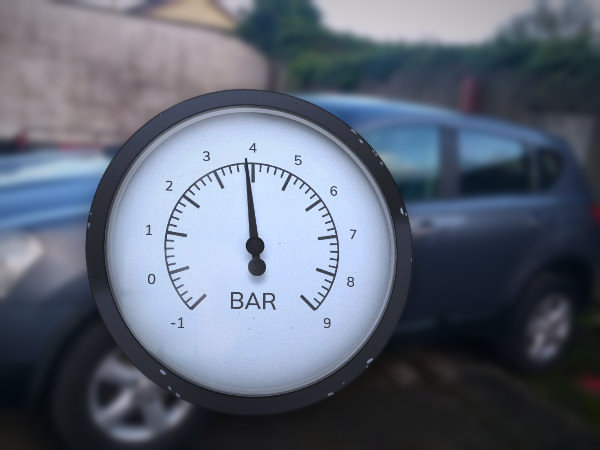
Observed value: 3.8; bar
